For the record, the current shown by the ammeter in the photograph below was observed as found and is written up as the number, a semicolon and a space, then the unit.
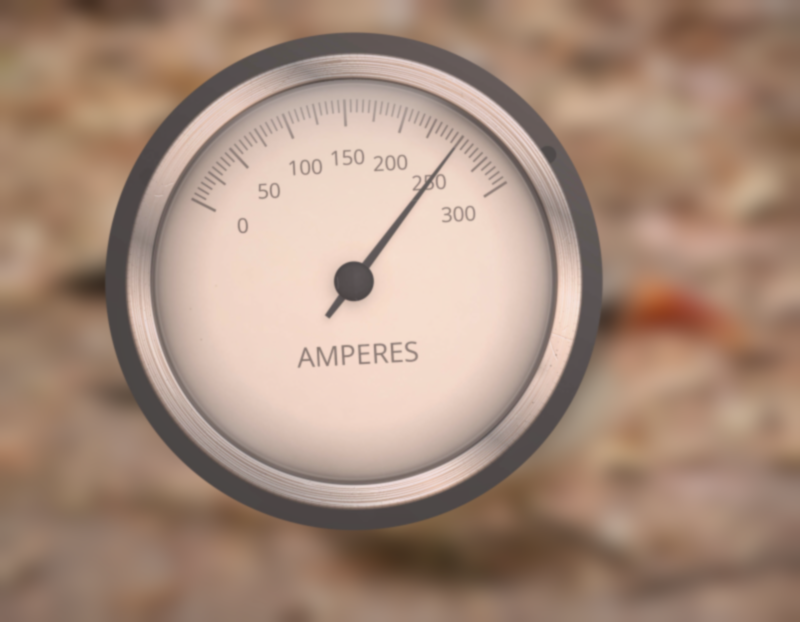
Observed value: 250; A
